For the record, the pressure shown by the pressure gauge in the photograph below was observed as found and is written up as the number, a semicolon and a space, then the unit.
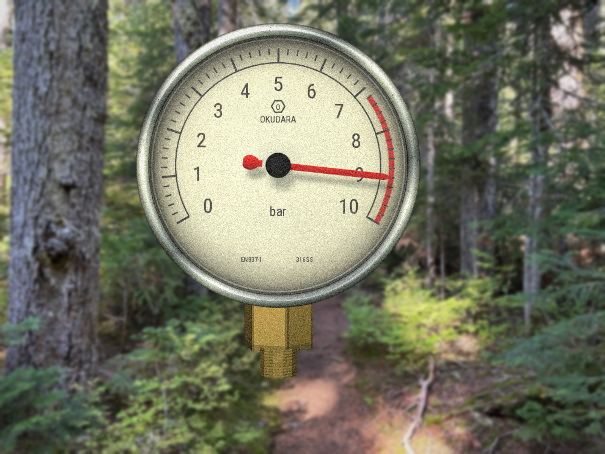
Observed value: 9; bar
